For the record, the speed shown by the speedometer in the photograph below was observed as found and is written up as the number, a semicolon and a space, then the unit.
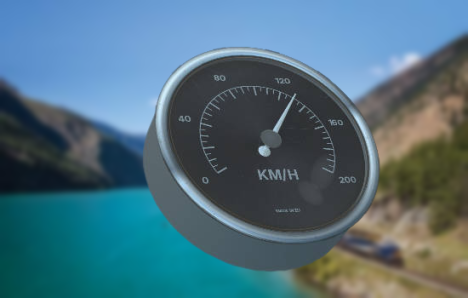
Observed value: 130; km/h
